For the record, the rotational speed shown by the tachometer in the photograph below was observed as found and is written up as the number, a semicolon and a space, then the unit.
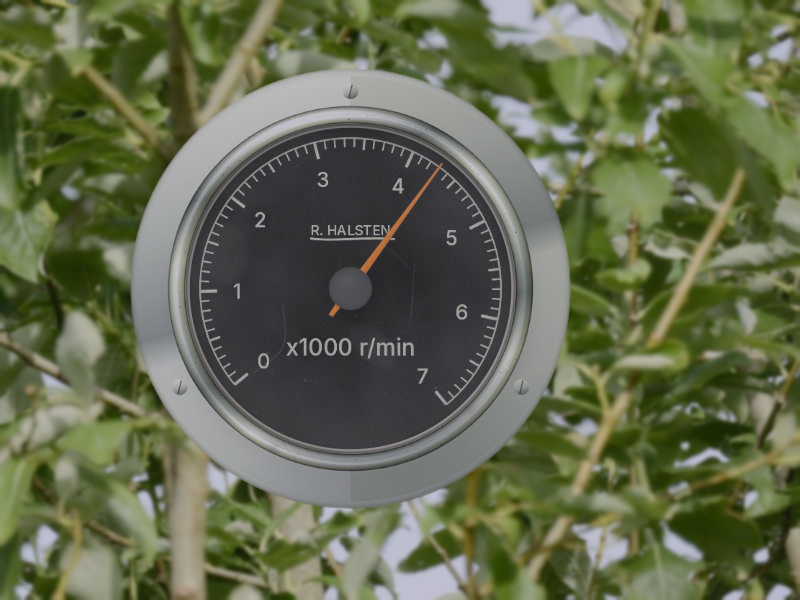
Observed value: 4300; rpm
